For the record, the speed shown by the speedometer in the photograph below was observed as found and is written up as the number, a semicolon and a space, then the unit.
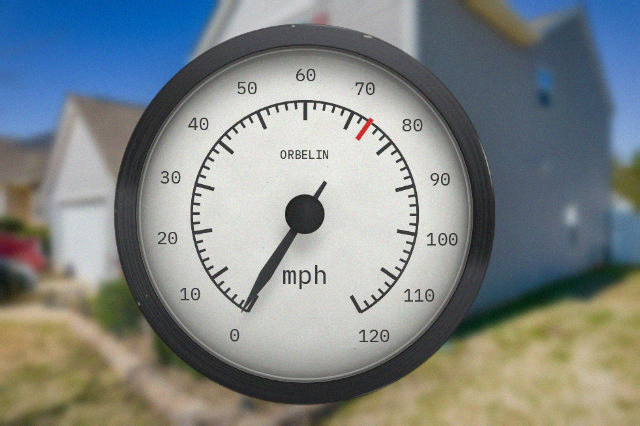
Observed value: 1; mph
